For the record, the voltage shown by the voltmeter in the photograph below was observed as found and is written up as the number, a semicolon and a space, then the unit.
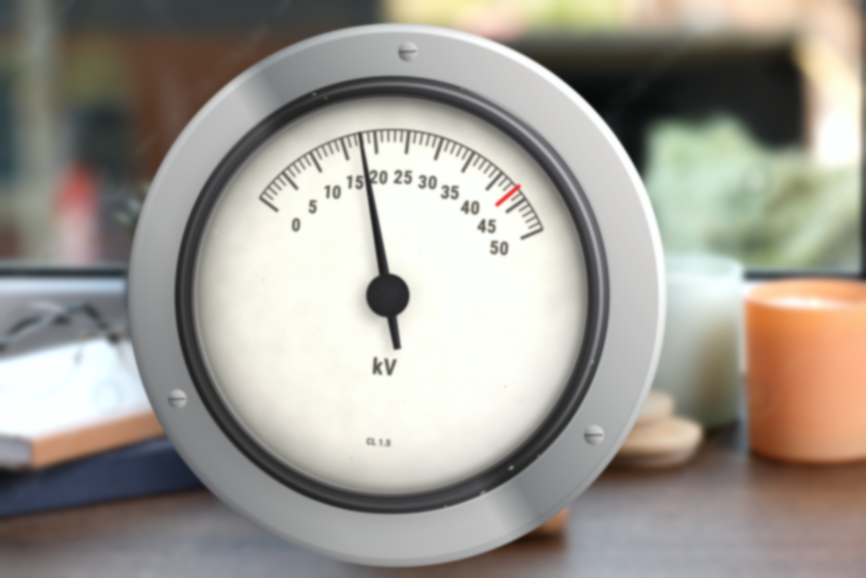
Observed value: 18; kV
